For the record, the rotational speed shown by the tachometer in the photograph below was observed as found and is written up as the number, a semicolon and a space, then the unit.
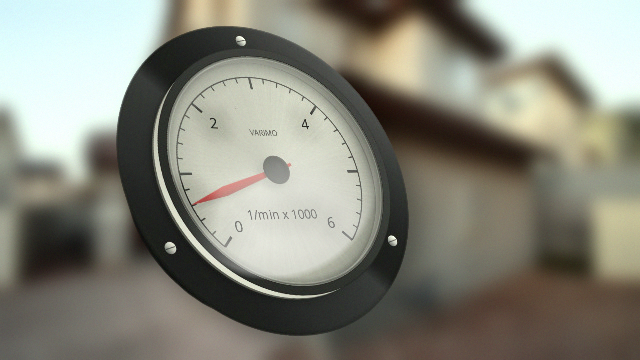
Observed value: 600; rpm
